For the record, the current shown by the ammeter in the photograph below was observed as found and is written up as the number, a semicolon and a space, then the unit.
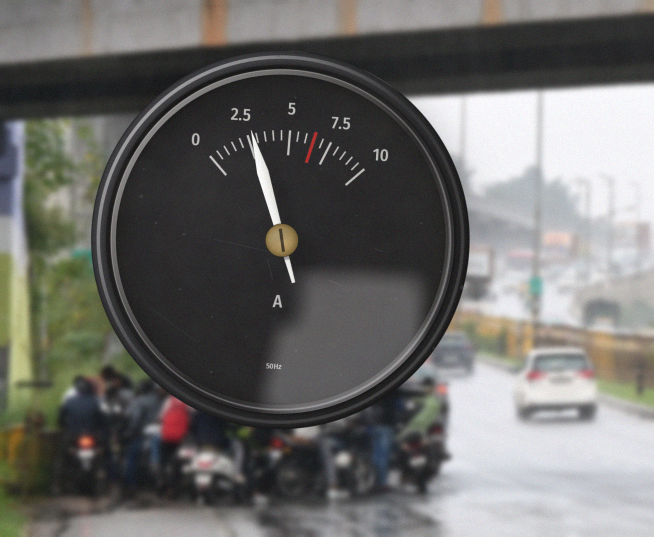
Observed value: 2.75; A
